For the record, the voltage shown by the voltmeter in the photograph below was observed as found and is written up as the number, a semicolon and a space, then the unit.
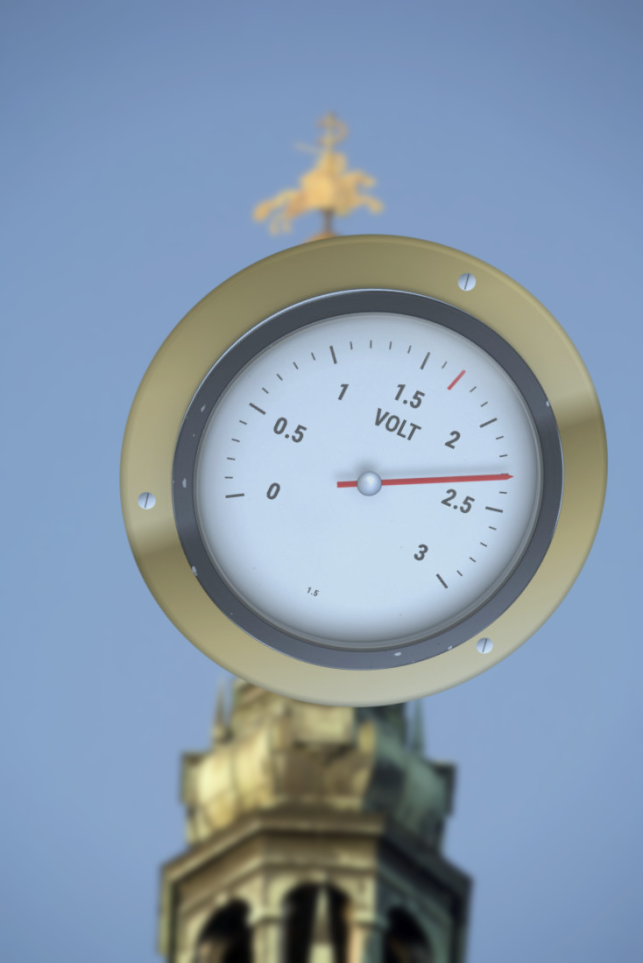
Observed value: 2.3; V
